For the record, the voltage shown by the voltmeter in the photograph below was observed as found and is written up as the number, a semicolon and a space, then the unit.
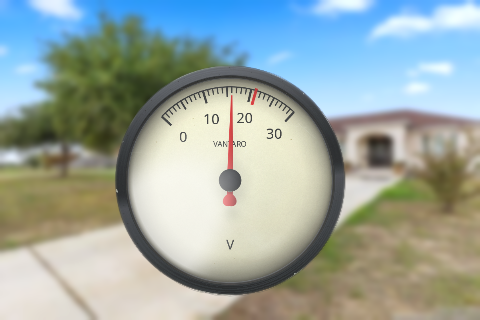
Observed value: 16; V
